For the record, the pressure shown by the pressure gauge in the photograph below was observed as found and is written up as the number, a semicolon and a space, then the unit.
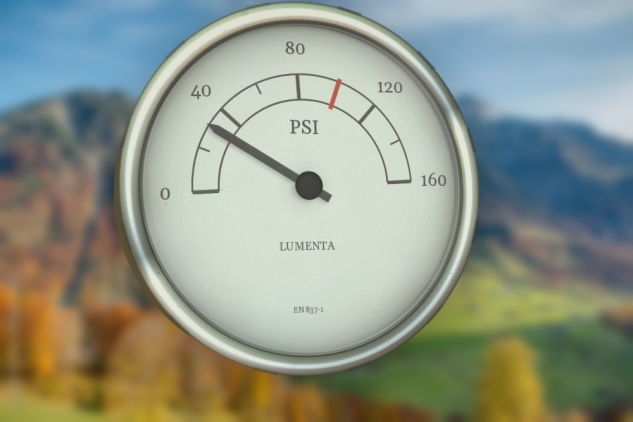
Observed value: 30; psi
